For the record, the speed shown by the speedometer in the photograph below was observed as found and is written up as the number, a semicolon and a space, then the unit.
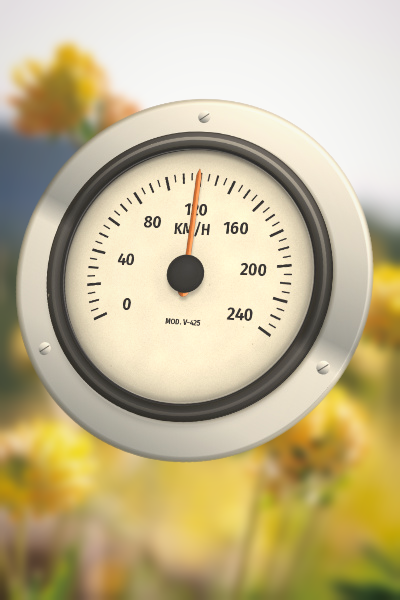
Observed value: 120; km/h
